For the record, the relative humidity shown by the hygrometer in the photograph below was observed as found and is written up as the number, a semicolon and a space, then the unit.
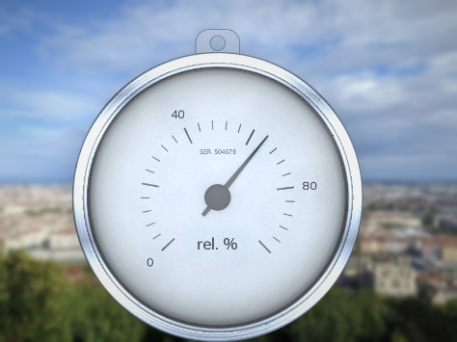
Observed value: 64; %
